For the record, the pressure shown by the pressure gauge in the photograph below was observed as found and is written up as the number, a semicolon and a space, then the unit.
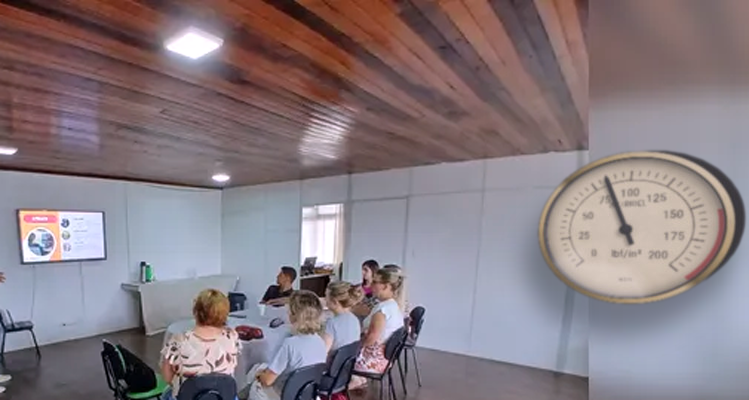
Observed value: 85; psi
